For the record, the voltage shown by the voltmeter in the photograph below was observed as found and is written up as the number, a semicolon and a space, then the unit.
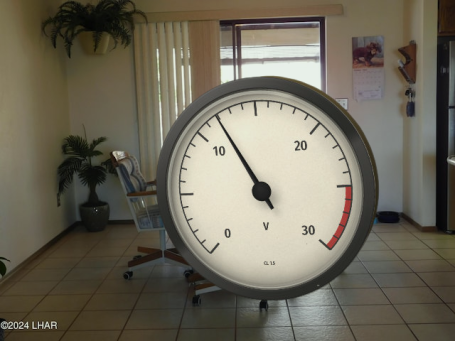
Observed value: 12; V
